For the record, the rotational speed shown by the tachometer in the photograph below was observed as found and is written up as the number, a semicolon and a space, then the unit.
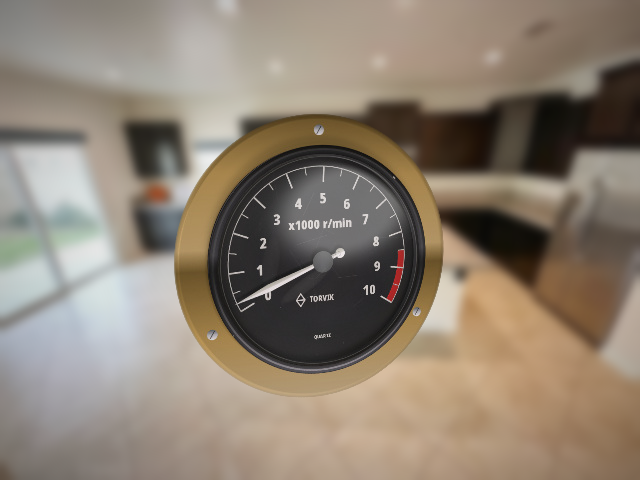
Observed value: 250; rpm
